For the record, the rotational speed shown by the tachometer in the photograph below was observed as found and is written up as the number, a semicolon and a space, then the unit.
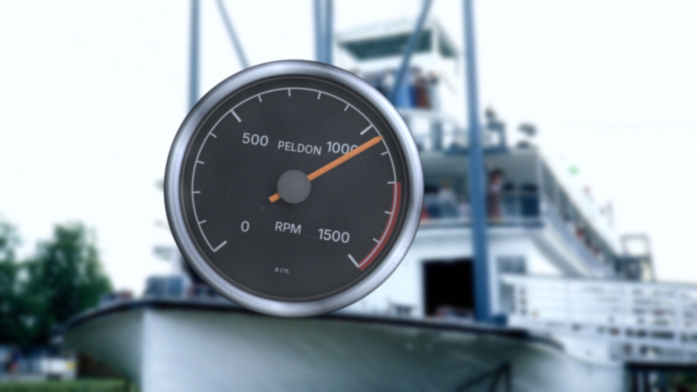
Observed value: 1050; rpm
